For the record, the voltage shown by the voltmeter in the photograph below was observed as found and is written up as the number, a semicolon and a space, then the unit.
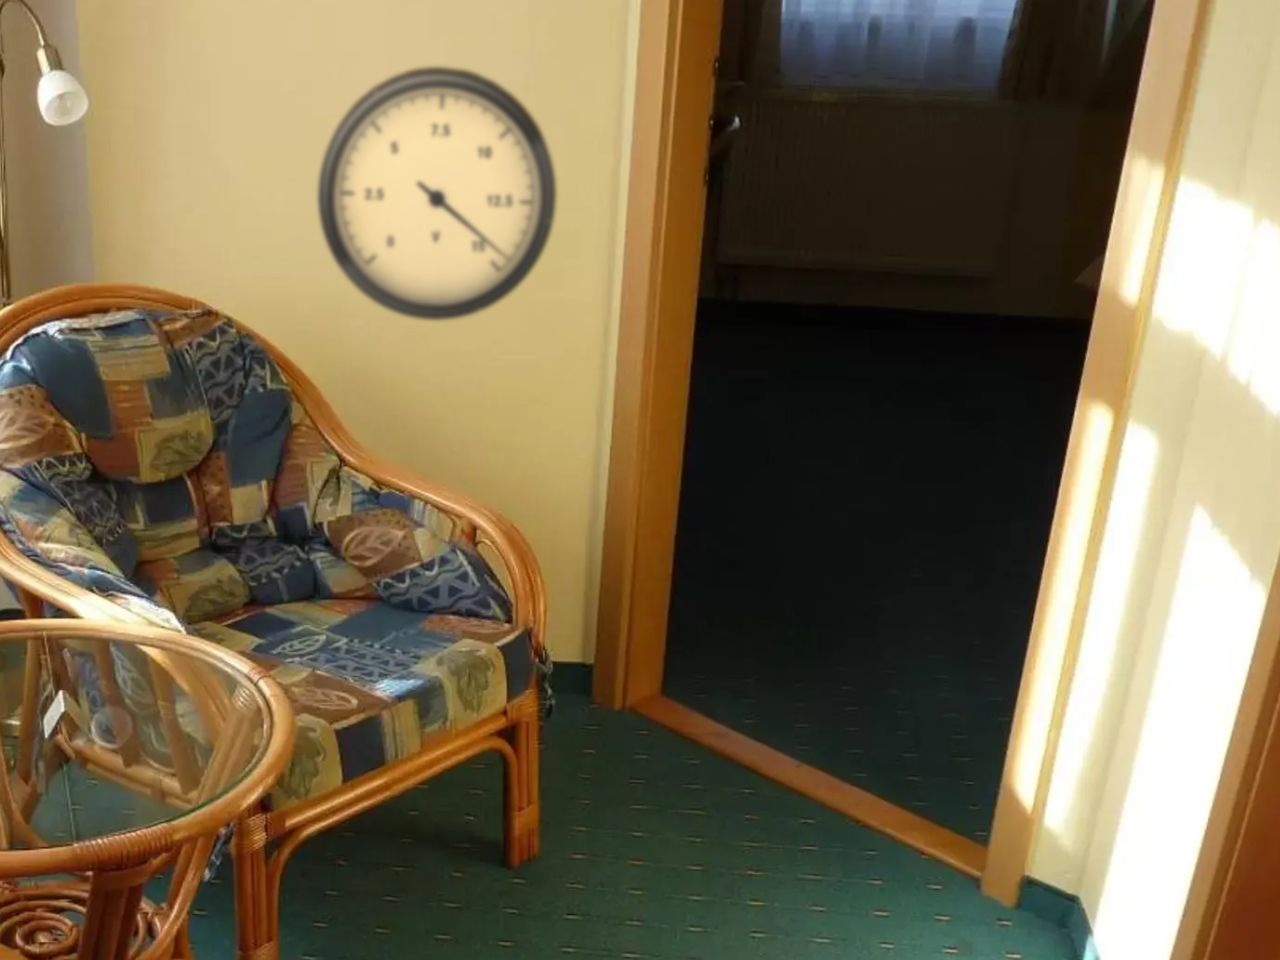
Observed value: 14.5; V
